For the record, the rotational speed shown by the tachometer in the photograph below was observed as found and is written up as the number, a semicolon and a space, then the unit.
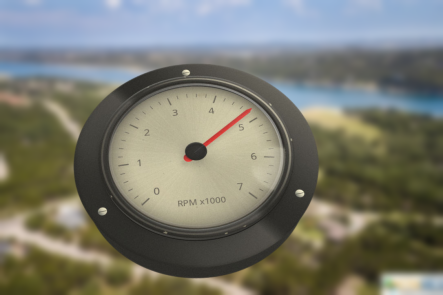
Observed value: 4800; rpm
